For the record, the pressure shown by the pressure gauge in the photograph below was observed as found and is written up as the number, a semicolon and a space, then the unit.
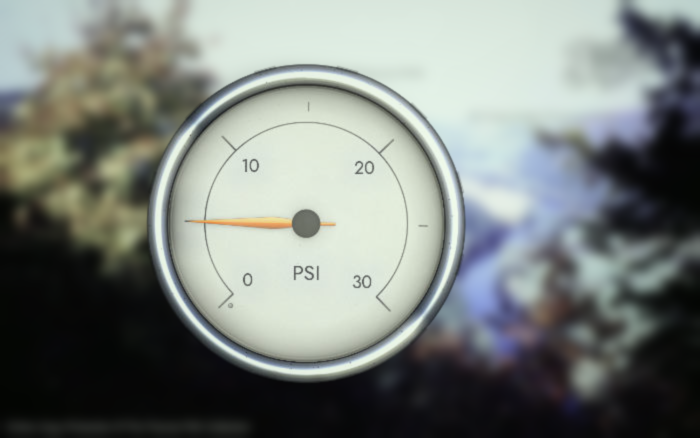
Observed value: 5; psi
